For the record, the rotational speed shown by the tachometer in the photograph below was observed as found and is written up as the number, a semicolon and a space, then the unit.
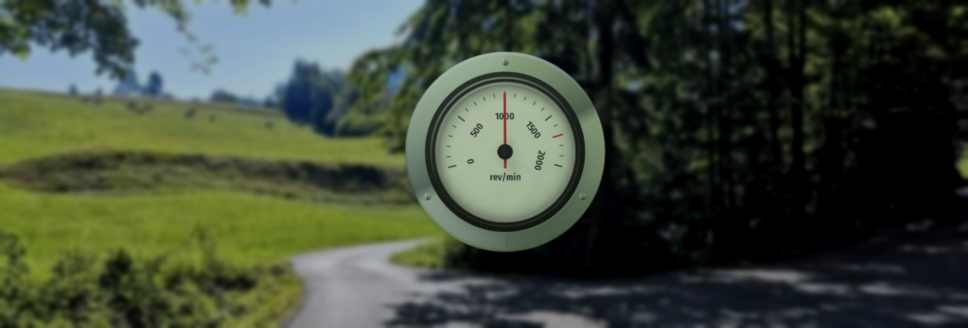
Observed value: 1000; rpm
